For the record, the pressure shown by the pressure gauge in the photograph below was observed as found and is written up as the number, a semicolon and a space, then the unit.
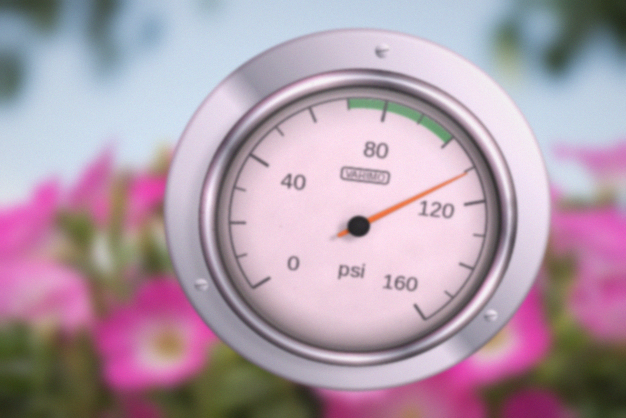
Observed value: 110; psi
